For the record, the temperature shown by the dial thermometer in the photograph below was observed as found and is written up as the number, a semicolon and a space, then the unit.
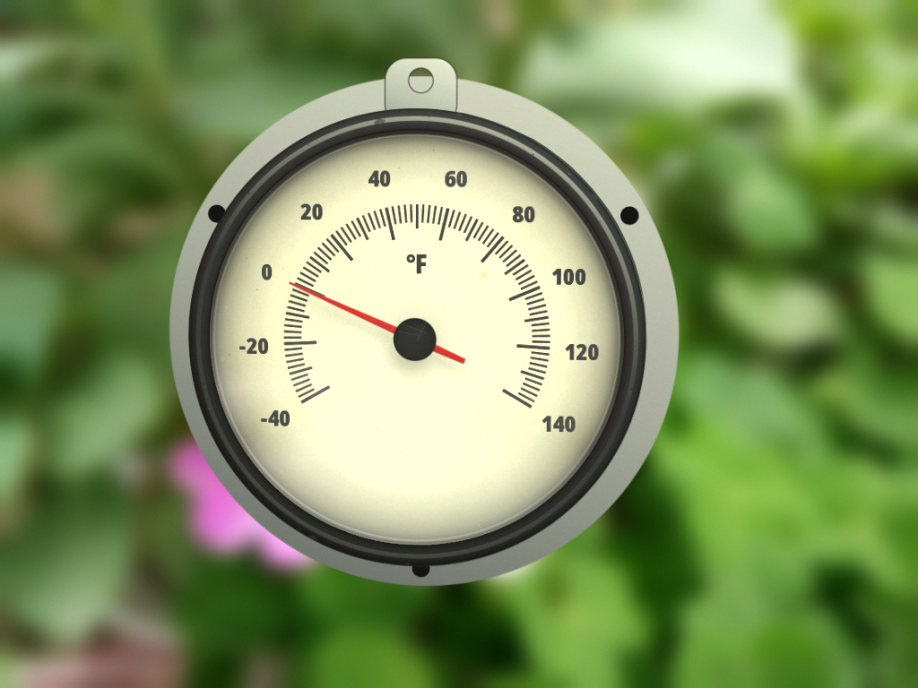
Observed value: 0; °F
